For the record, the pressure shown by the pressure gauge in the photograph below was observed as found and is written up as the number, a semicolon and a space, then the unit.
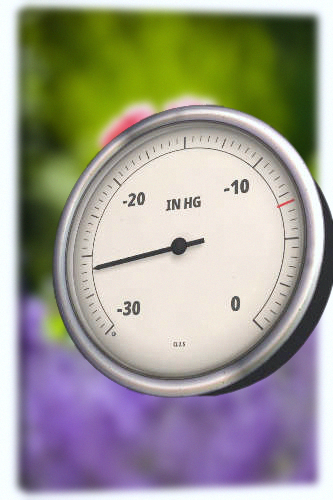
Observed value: -26; inHg
